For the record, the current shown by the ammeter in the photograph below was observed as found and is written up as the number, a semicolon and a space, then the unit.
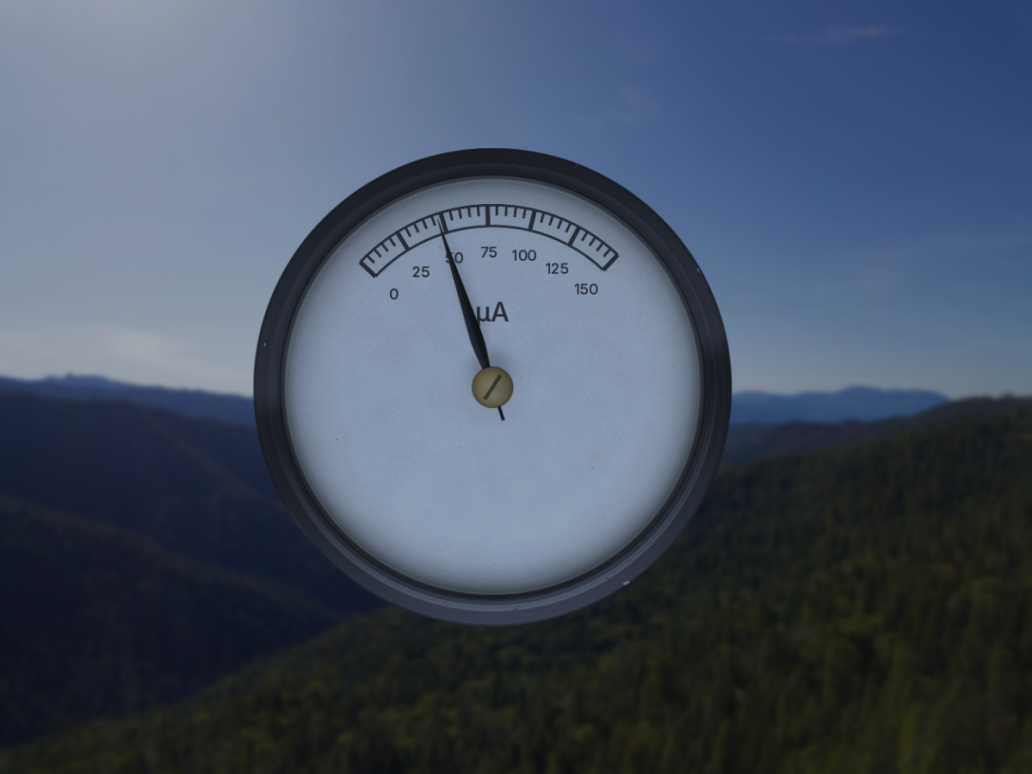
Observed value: 47.5; µA
